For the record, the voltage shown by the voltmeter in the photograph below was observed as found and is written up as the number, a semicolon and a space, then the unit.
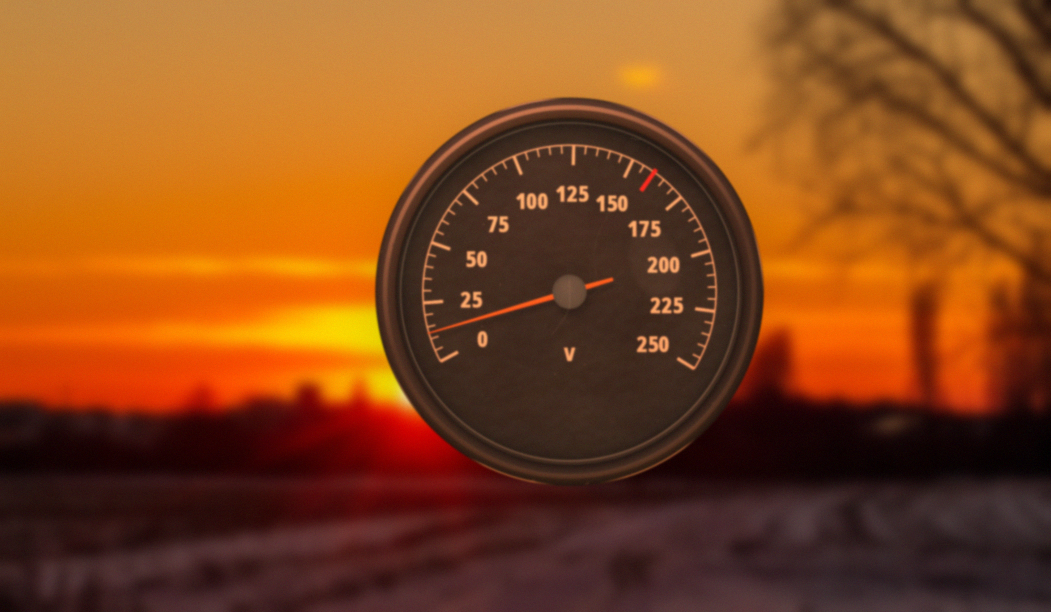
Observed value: 12.5; V
